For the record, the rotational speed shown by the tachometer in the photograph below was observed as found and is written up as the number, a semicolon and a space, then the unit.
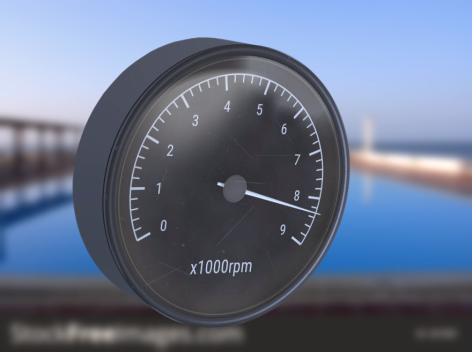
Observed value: 8300; rpm
